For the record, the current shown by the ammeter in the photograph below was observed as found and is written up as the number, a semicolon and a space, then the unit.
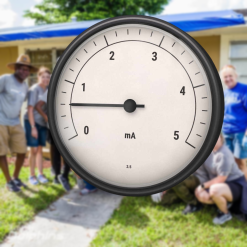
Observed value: 0.6; mA
